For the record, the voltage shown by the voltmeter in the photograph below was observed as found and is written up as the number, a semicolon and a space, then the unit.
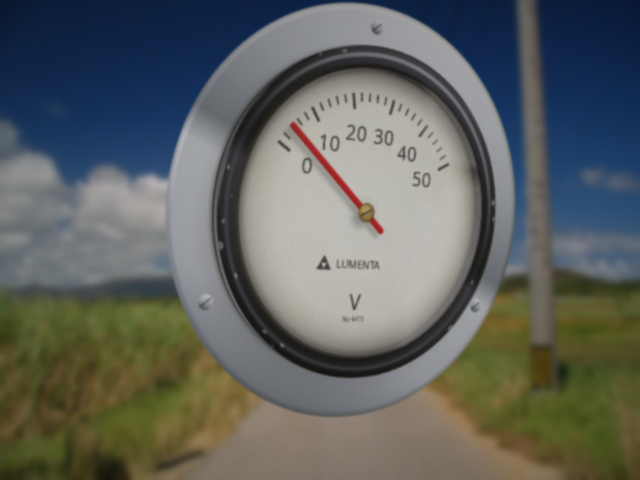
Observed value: 4; V
